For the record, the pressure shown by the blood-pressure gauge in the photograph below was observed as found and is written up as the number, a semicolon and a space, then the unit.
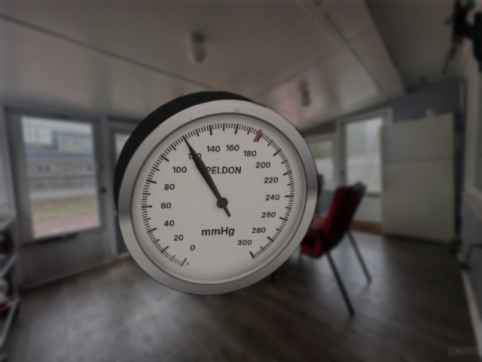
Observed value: 120; mmHg
